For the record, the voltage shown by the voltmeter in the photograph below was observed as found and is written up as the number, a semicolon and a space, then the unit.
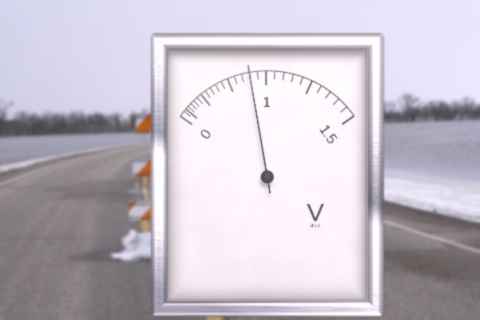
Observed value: 0.9; V
